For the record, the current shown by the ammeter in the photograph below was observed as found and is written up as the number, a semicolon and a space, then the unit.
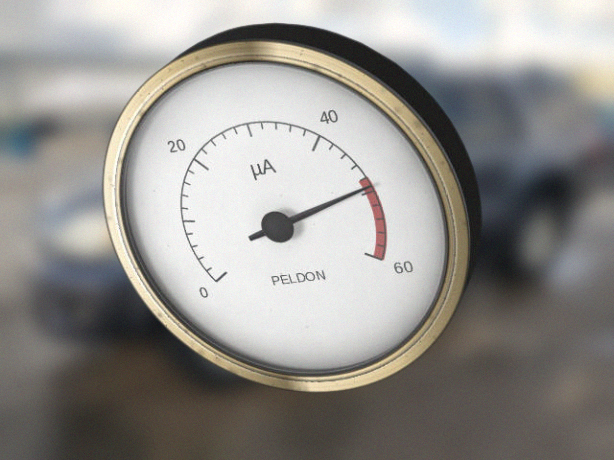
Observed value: 49; µA
